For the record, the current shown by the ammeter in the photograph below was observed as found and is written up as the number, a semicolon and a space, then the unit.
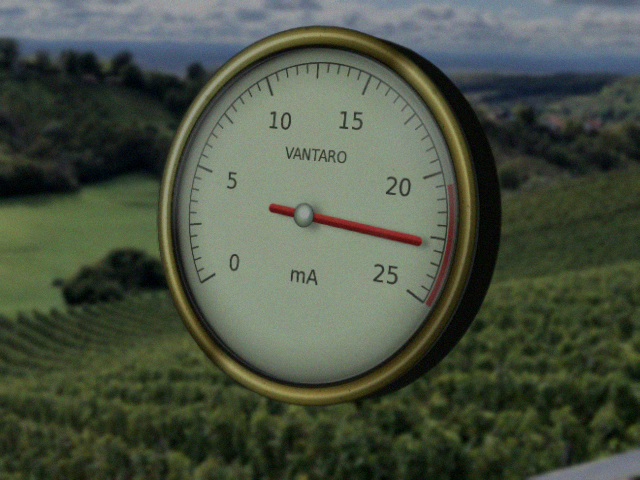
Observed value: 22.75; mA
